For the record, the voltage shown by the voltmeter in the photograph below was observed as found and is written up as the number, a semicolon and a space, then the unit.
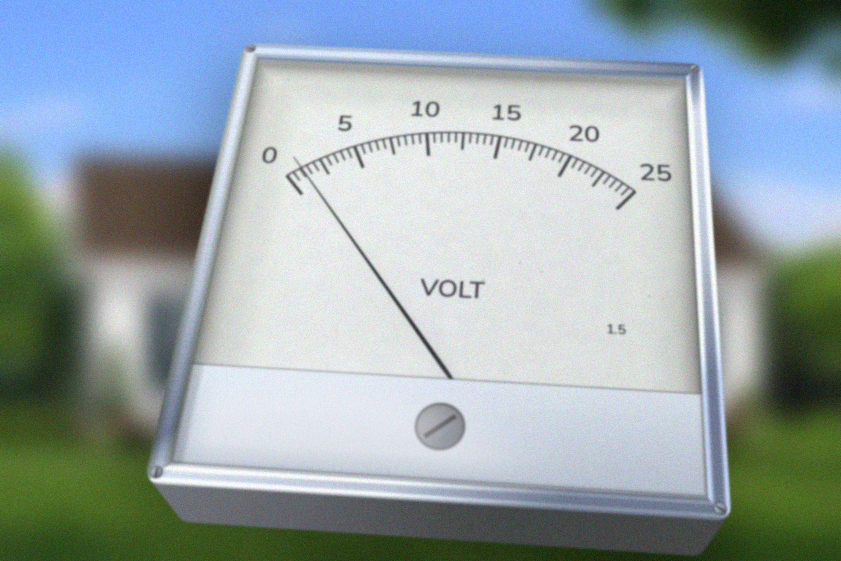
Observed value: 1; V
